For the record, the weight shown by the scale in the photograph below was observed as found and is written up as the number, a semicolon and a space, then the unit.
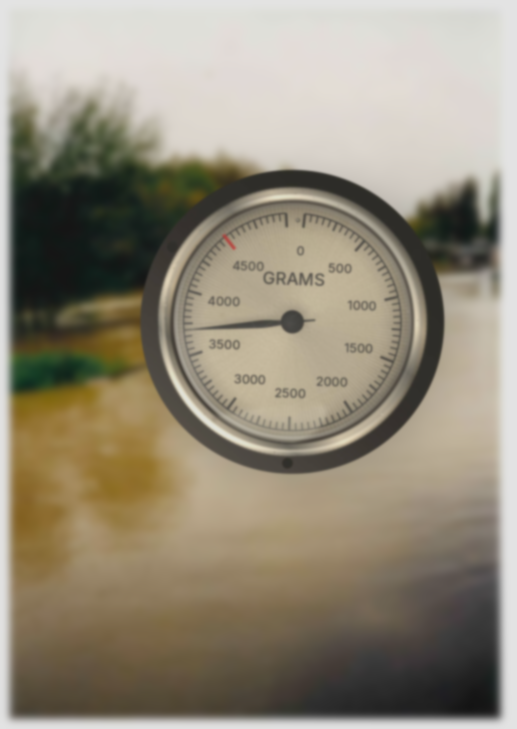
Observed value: 3700; g
